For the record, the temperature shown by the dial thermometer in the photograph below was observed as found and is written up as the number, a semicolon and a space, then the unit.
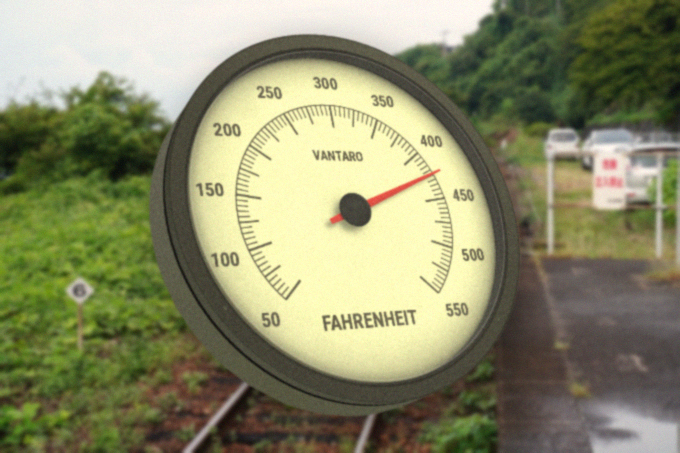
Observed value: 425; °F
